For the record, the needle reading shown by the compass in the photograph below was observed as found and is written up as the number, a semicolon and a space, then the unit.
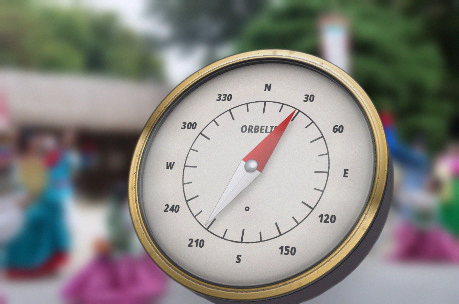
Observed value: 30; °
